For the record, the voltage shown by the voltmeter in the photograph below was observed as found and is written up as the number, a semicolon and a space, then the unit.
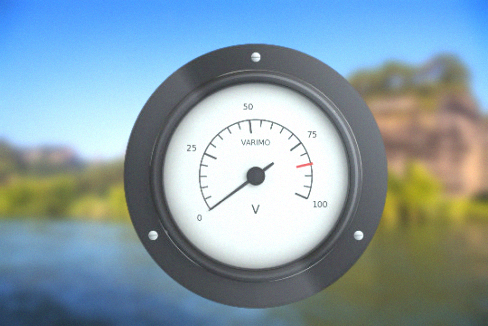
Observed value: 0; V
